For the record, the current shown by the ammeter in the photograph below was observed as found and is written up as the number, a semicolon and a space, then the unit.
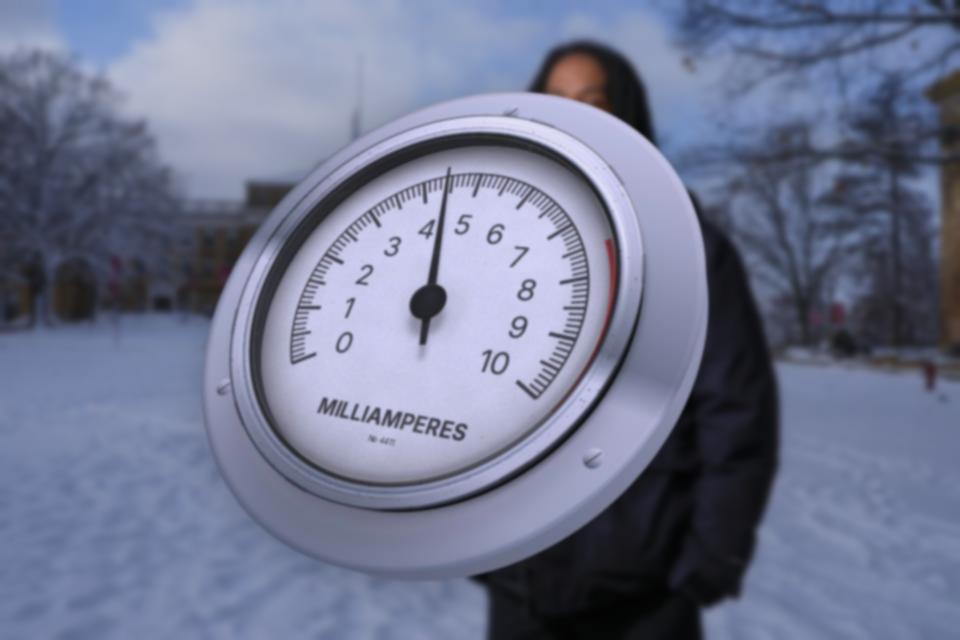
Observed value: 4.5; mA
